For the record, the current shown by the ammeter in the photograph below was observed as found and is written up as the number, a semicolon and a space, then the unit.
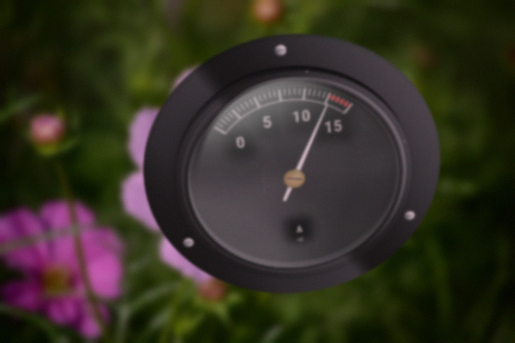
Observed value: 12.5; A
